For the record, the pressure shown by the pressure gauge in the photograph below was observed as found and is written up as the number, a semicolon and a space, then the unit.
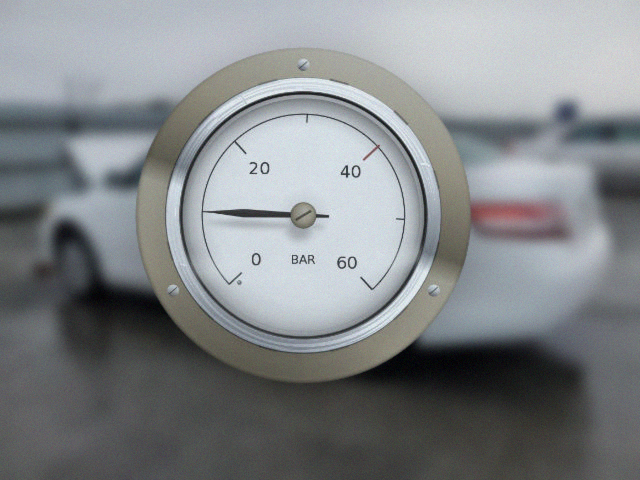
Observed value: 10; bar
